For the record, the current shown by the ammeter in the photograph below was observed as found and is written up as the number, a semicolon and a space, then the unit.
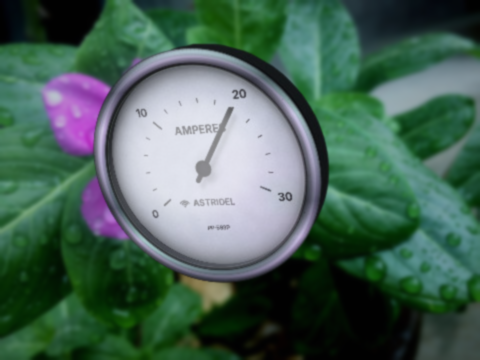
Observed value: 20; A
